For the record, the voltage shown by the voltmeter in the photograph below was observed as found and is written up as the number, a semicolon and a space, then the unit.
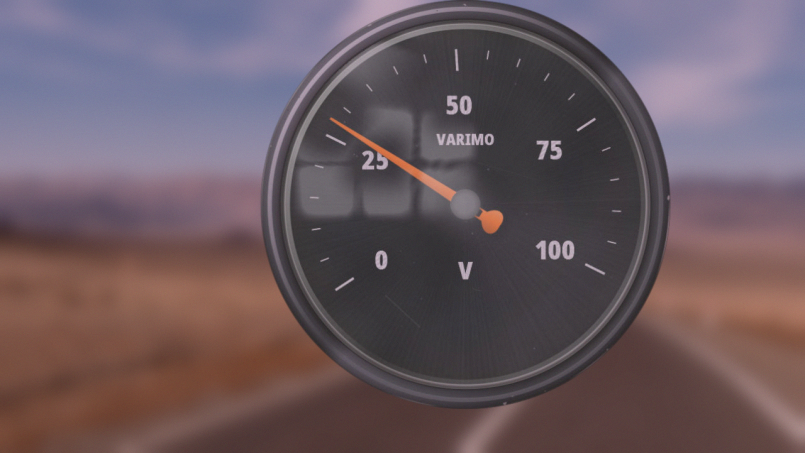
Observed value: 27.5; V
